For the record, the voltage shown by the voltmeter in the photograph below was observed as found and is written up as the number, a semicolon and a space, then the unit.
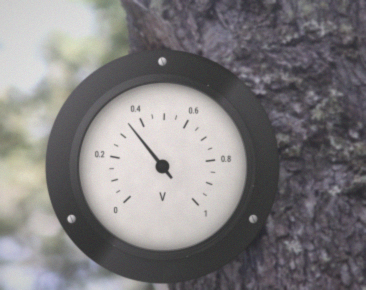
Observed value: 0.35; V
